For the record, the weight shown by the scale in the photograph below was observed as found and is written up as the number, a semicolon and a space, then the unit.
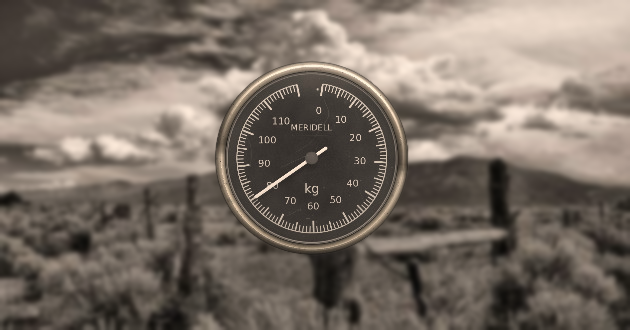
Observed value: 80; kg
